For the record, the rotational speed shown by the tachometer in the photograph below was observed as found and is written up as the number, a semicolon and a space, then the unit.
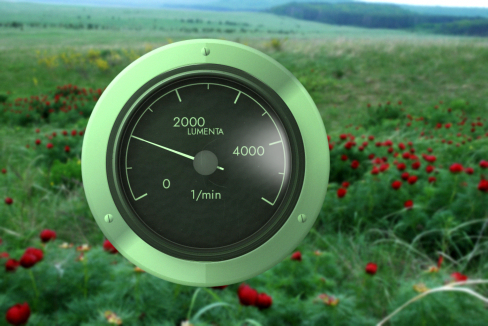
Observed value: 1000; rpm
